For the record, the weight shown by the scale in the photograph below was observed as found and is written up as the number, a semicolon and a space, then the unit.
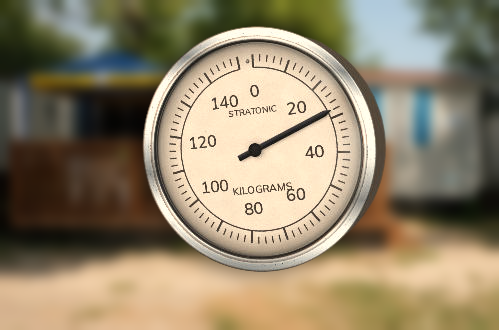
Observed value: 28; kg
